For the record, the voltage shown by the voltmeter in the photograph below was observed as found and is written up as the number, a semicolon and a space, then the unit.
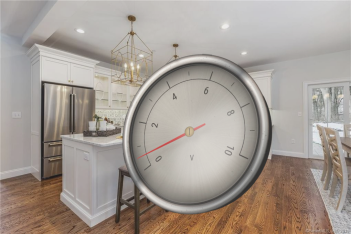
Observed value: 0.5; V
